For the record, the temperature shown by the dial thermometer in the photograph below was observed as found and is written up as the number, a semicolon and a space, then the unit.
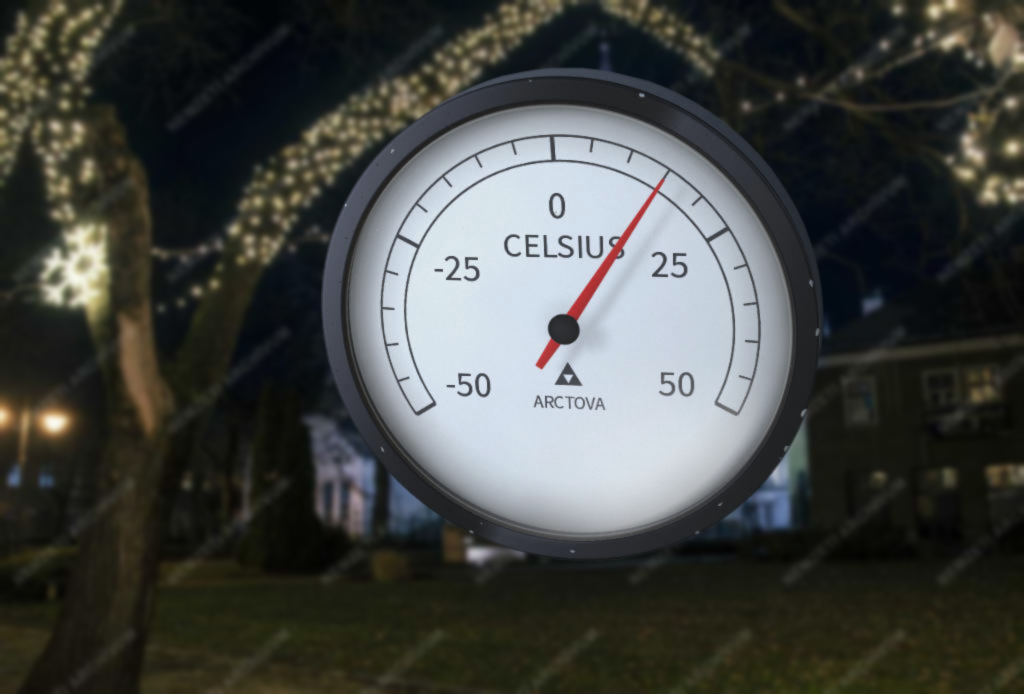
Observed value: 15; °C
